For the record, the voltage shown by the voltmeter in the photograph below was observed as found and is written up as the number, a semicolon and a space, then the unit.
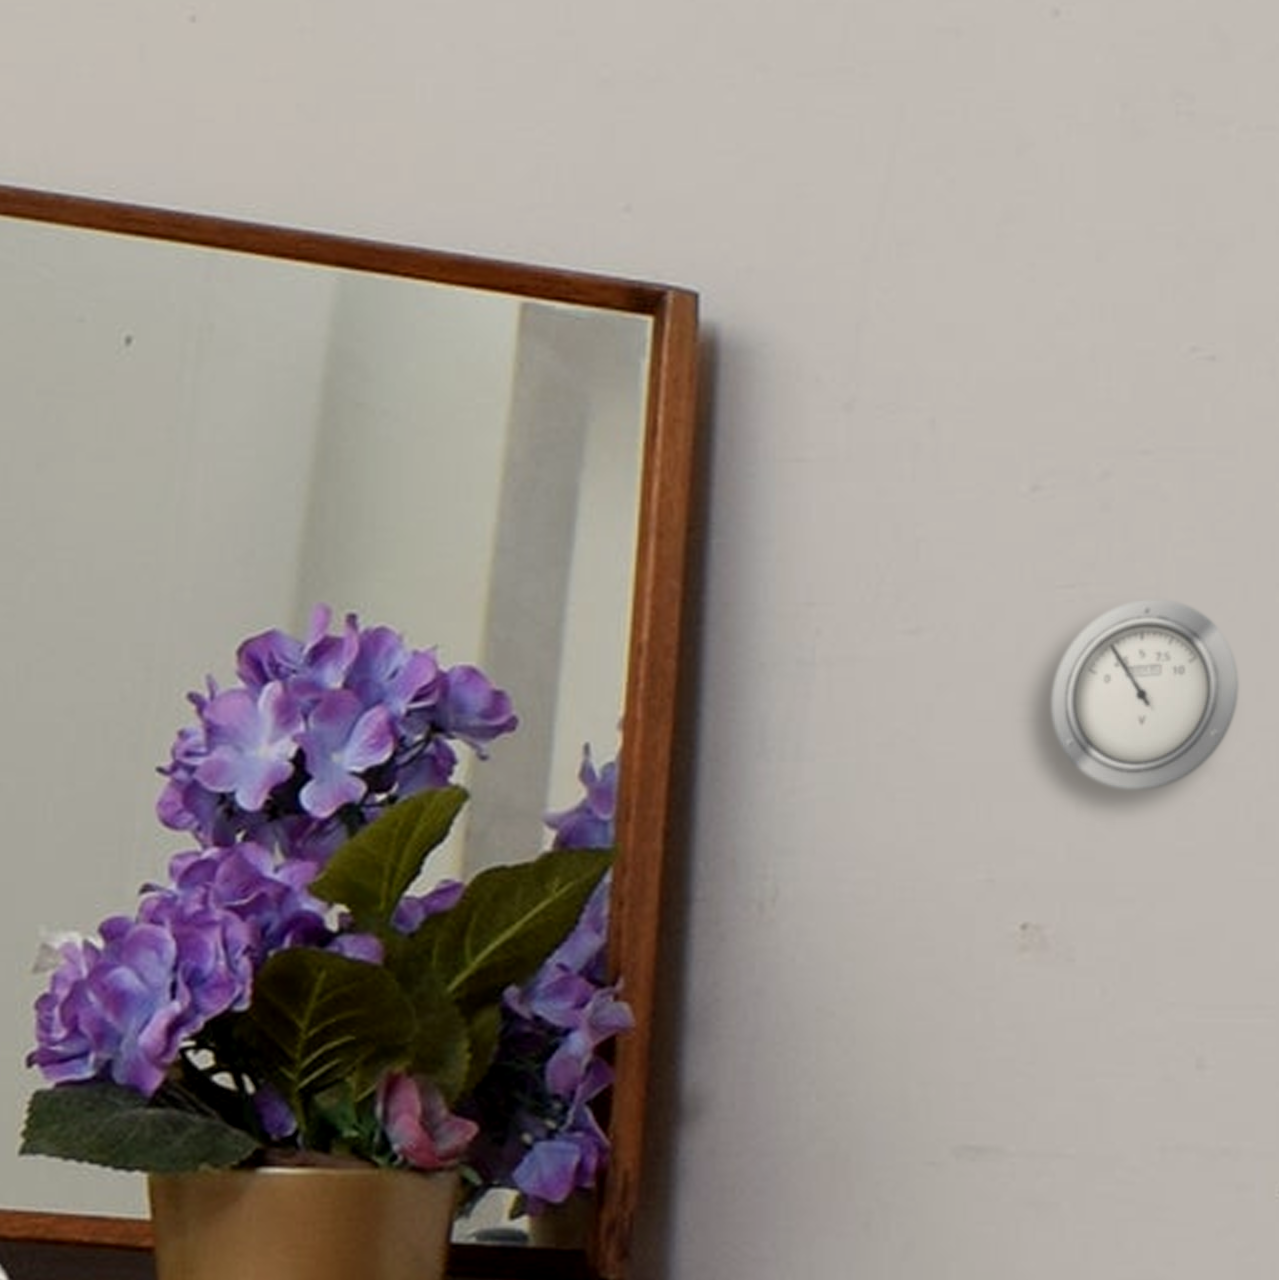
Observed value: 2.5; V
